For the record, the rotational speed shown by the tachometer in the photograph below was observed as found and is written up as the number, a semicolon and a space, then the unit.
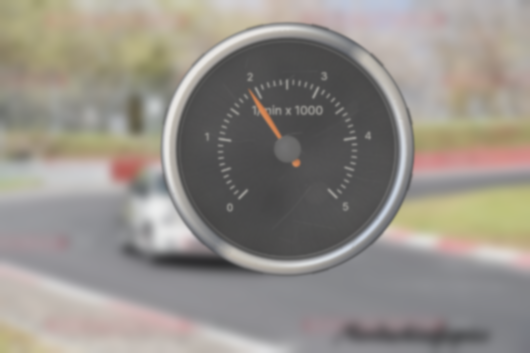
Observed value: 1900; rpm
